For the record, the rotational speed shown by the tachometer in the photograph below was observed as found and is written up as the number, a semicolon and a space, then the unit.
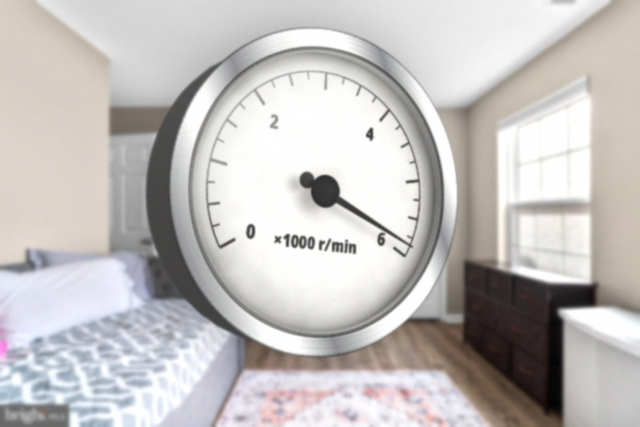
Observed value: 5875; rpm
